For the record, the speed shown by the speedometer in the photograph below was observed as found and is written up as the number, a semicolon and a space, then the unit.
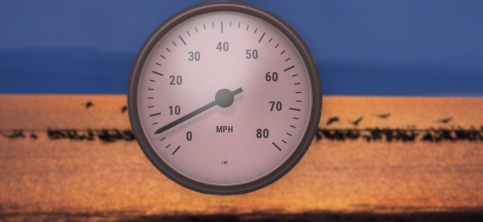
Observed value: 6; mph
